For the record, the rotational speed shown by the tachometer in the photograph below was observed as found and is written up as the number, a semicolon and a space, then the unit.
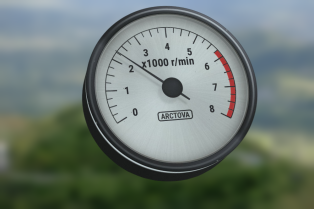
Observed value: 2250; rpm
